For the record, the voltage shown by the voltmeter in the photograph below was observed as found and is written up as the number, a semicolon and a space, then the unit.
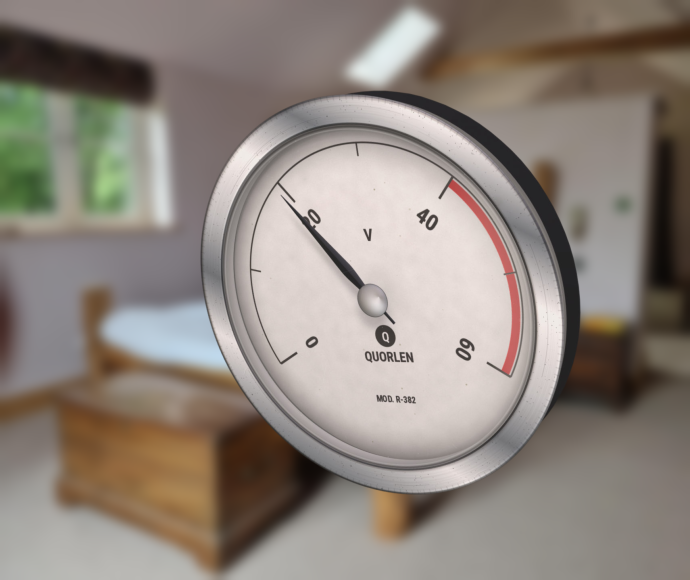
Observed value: 20; V
